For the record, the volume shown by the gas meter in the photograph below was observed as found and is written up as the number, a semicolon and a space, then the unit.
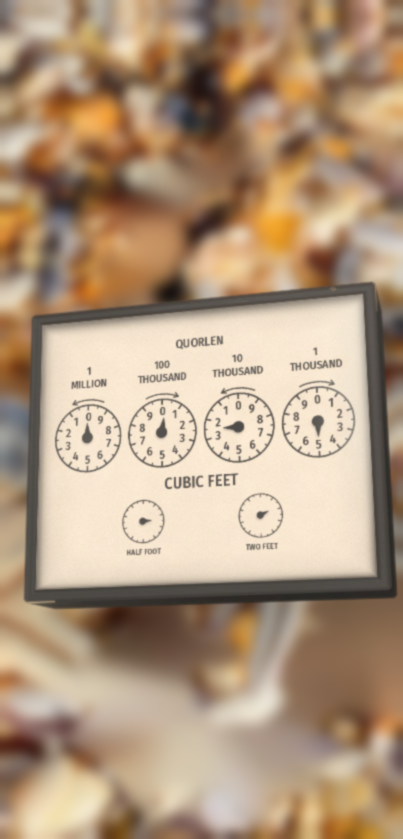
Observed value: 2500; ft³
